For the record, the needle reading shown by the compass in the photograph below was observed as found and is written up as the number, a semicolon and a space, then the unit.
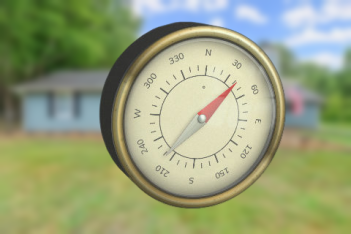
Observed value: 40; °
